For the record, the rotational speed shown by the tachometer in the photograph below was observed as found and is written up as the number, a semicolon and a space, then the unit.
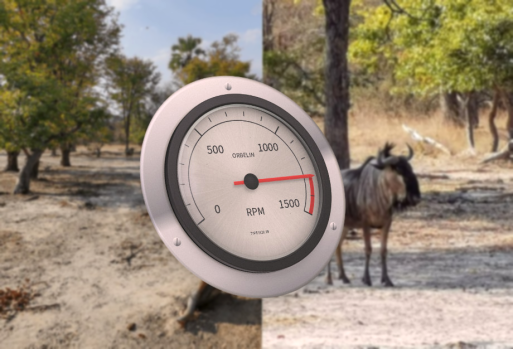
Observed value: 1300; rpm
